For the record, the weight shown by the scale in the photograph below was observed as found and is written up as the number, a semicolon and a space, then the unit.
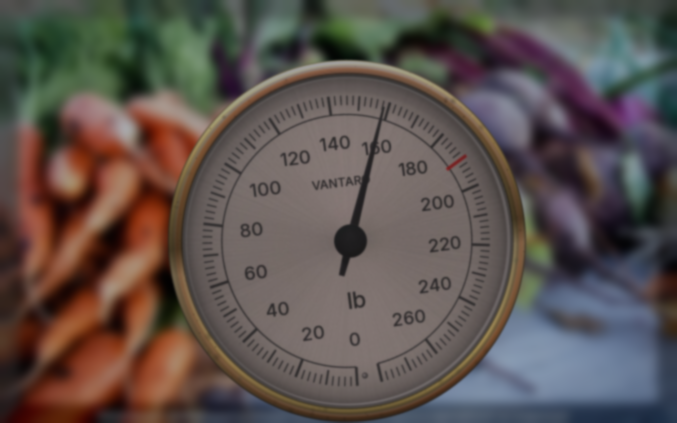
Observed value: 158; lb
